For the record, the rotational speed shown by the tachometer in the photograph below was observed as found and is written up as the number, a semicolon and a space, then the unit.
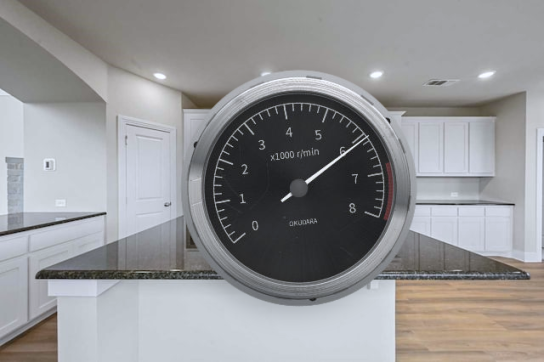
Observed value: 6100; rpm
